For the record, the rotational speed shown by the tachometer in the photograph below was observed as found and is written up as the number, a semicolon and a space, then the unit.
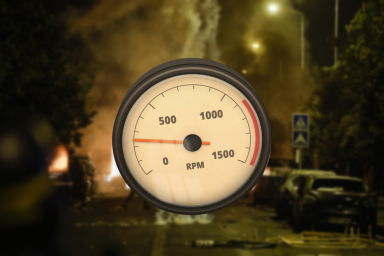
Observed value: 250; rpm
